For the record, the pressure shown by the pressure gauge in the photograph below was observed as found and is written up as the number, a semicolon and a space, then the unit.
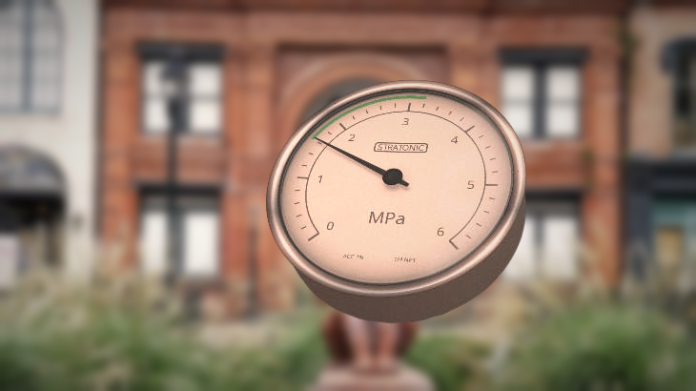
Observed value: 1.6; MPa
